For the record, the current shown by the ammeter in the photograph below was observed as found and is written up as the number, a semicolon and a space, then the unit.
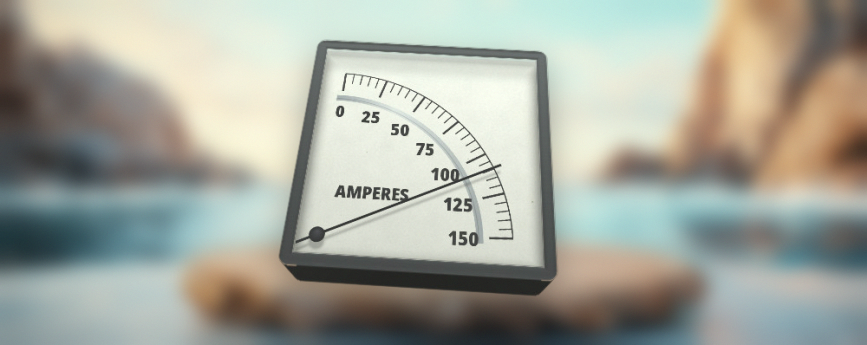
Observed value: 110; A
